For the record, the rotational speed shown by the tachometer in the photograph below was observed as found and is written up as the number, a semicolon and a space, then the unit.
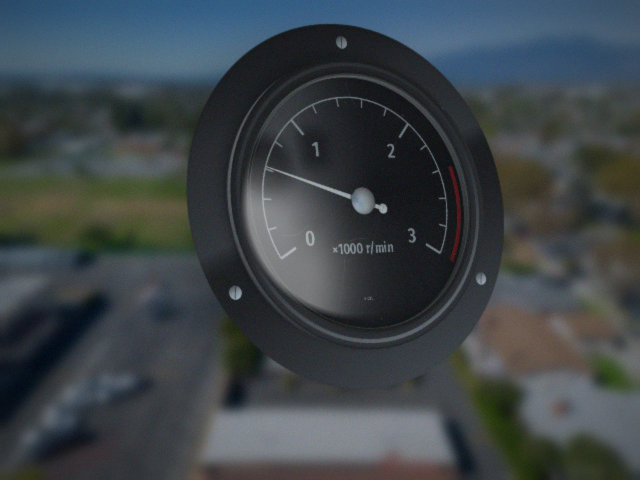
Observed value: 600; rpm
